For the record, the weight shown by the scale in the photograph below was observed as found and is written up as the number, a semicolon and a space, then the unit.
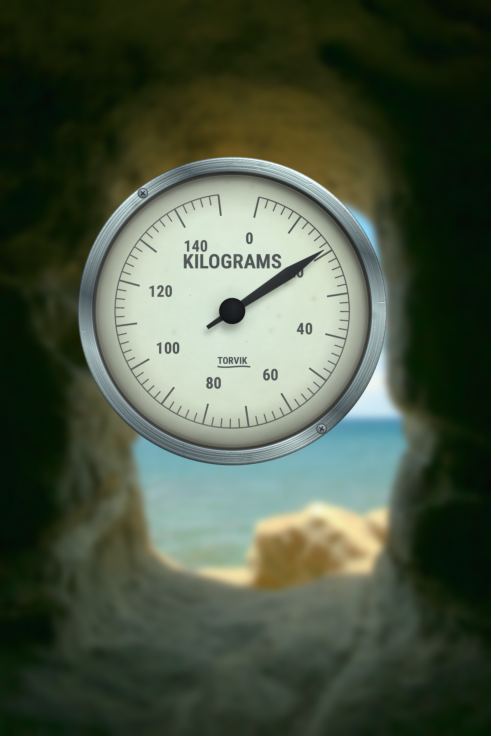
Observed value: 19; kg
